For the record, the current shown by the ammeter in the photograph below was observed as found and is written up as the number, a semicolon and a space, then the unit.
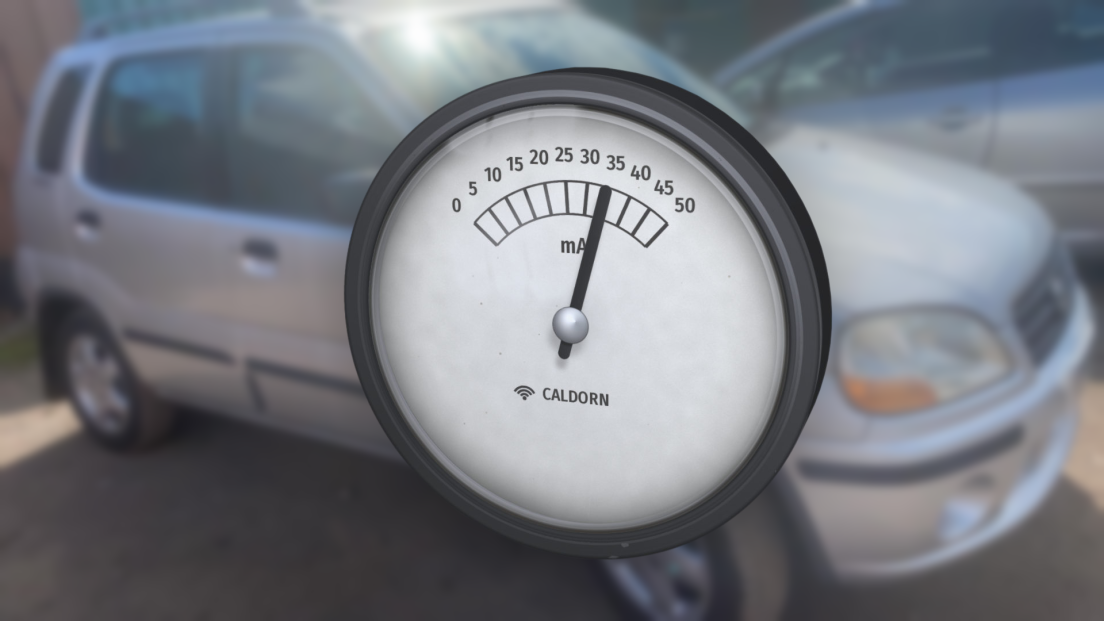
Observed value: 35; mA
